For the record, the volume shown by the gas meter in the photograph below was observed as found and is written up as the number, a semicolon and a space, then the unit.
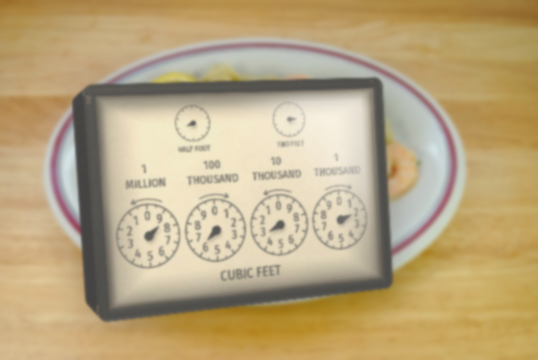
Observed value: 863200; ft³
